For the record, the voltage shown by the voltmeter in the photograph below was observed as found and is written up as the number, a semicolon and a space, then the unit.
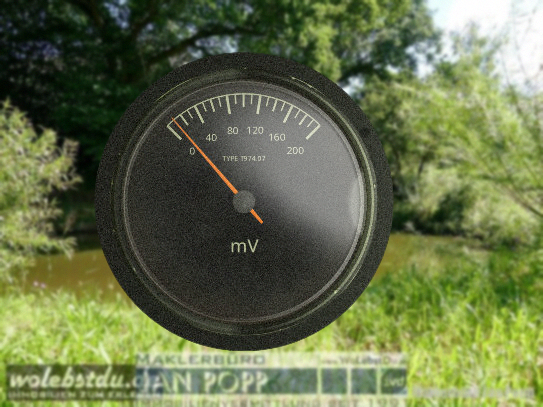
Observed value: 10; mV
